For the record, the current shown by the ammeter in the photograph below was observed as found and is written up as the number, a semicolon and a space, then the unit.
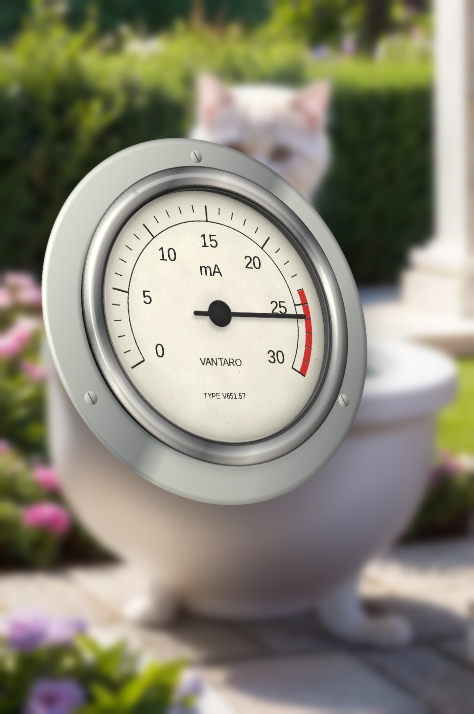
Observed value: 26; mA
